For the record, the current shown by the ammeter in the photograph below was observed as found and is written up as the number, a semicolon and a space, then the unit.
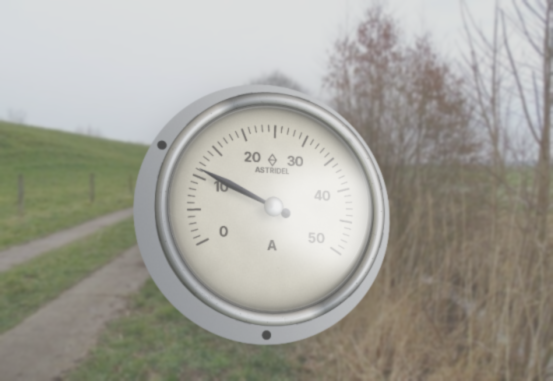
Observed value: 11; A
